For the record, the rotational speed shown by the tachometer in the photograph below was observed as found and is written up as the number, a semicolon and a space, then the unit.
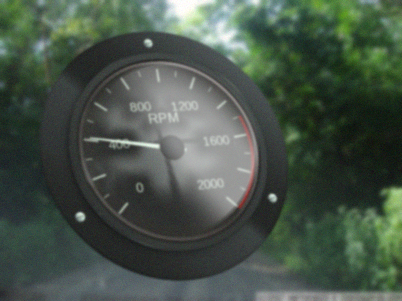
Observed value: 400; rpm
